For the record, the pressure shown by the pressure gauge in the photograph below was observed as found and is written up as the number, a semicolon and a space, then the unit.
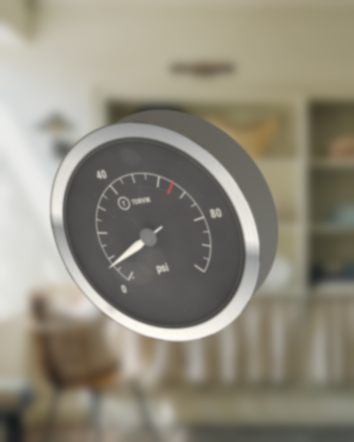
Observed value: 7.5; psi
